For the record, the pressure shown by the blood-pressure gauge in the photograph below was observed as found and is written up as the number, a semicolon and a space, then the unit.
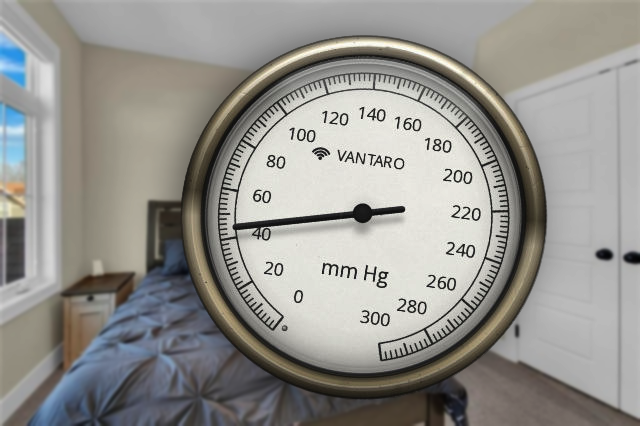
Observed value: 44; mmHg
